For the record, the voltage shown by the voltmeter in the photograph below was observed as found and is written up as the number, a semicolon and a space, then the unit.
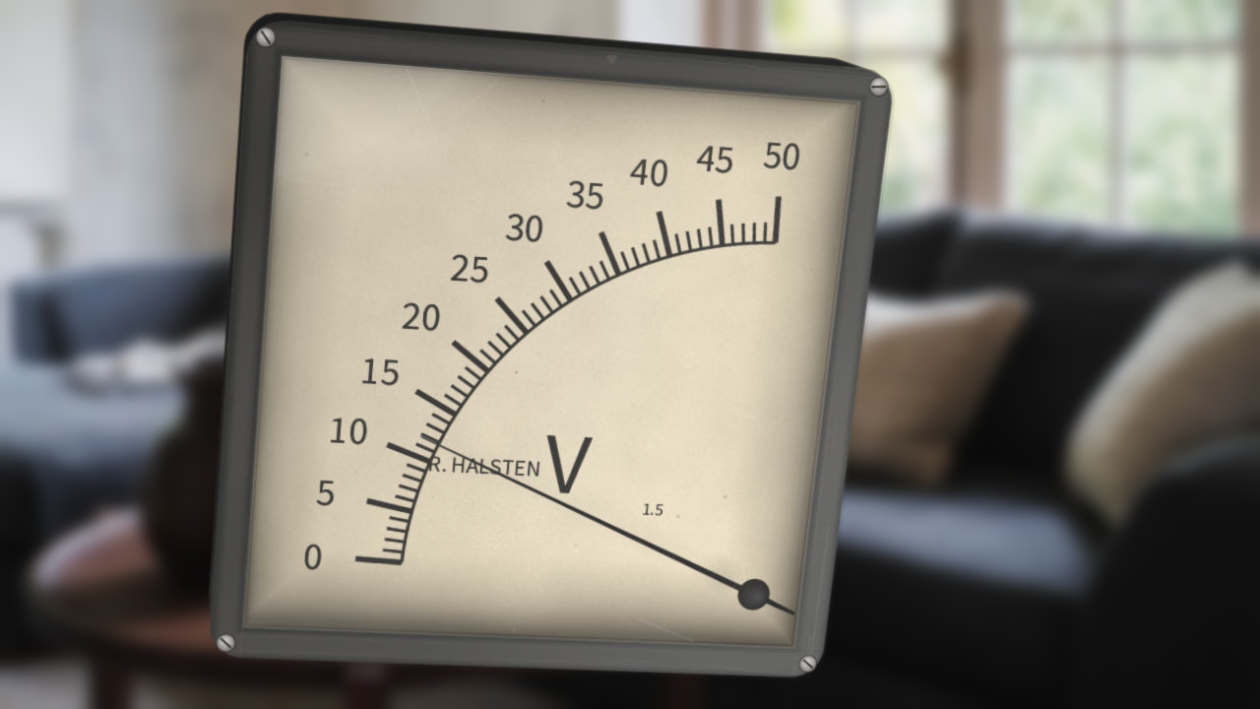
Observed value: 12; V
